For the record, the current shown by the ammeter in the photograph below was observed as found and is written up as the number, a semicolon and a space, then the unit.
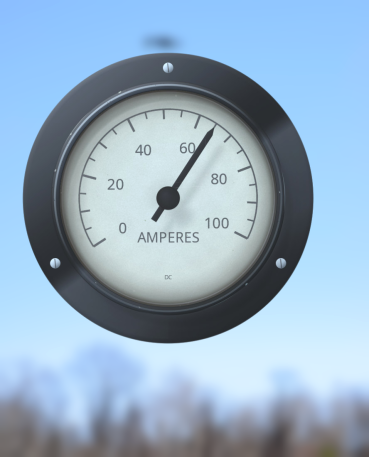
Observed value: 65; A
